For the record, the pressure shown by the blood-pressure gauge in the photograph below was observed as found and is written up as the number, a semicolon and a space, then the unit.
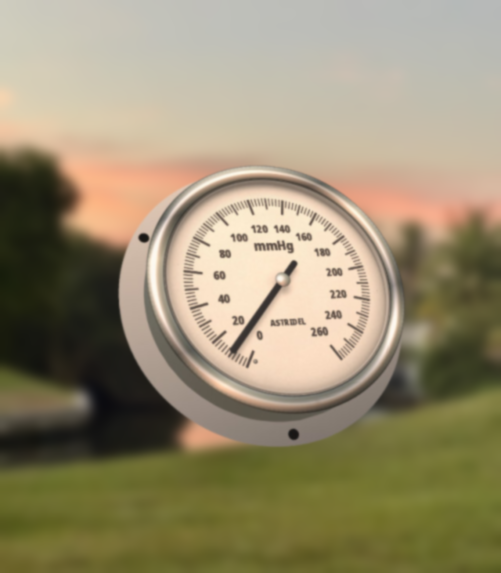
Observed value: 10; mmHg
